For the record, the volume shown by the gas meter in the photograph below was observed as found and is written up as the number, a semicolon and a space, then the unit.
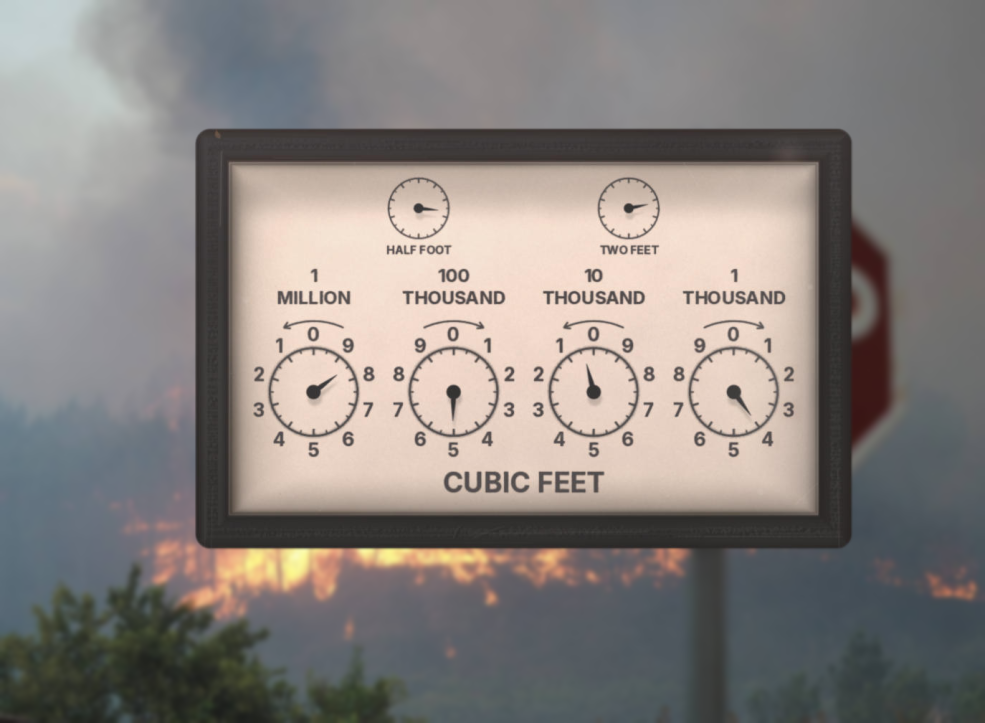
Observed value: 850400; ft³
